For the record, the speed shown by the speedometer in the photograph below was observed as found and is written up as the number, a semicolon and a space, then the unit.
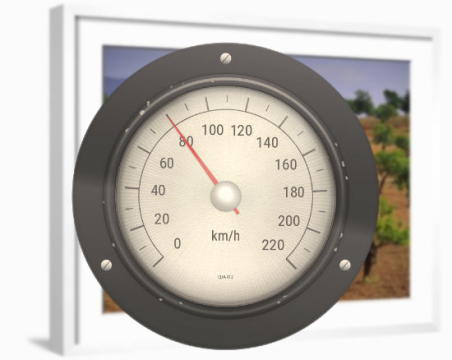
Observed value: 80; km/h
